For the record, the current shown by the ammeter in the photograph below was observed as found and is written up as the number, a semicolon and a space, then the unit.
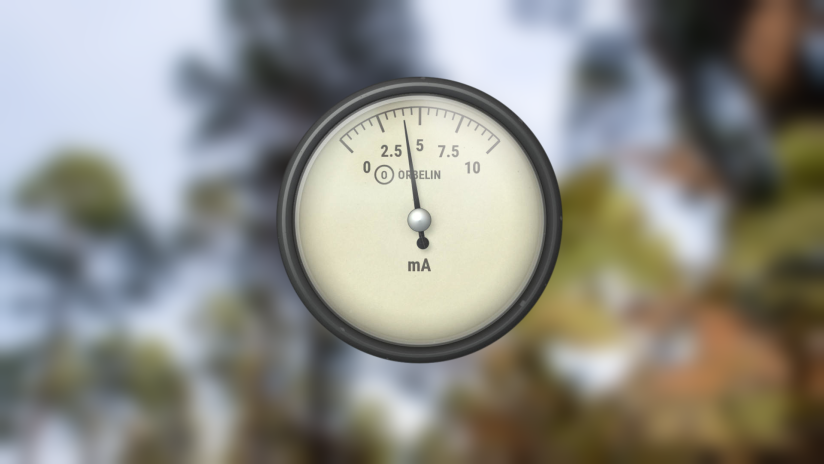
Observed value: 4; mA
